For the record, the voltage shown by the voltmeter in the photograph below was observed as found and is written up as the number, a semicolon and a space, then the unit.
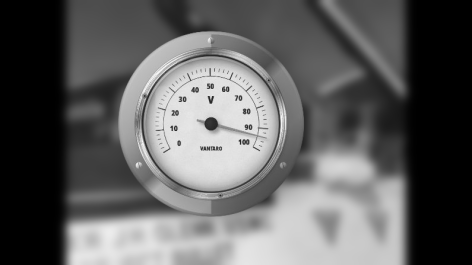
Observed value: 94; V
